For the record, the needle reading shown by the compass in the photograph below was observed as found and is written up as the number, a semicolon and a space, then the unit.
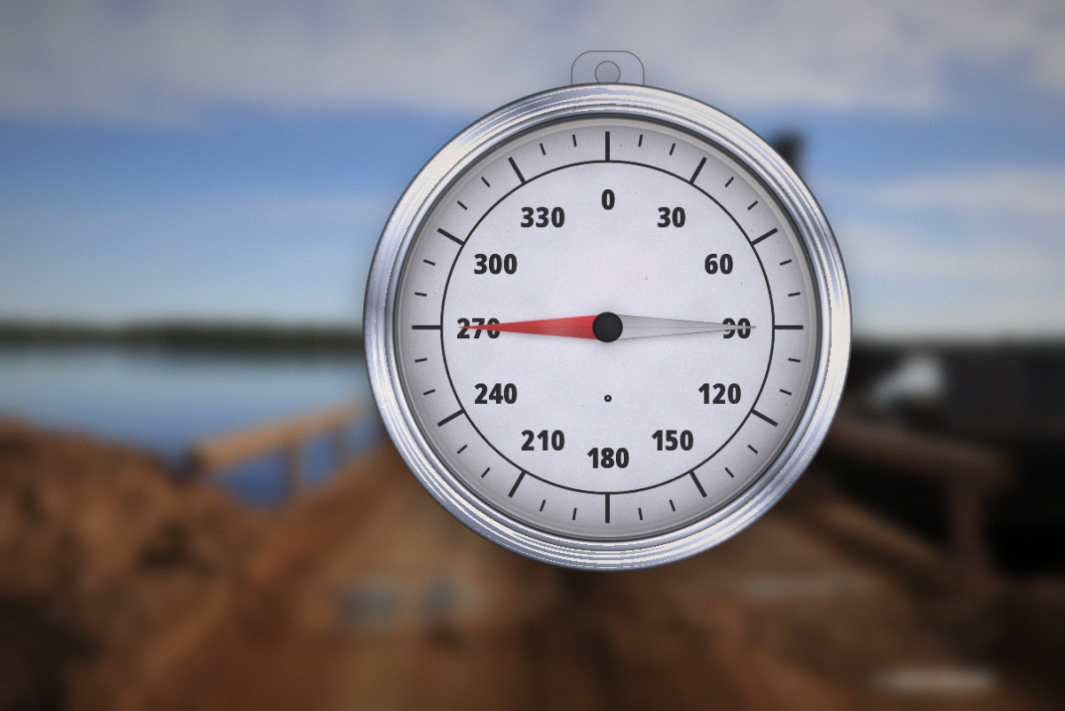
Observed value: 270; °
